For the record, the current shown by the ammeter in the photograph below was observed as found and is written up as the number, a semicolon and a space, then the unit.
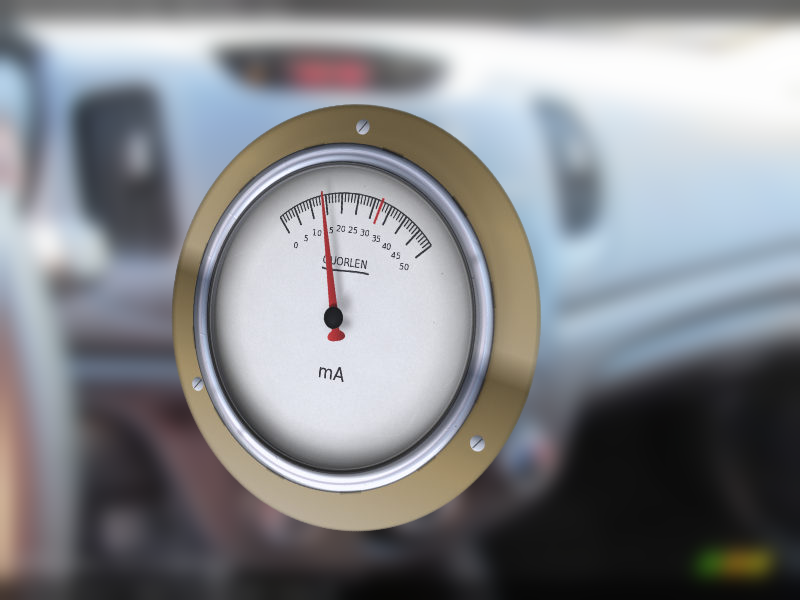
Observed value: 15; mA
